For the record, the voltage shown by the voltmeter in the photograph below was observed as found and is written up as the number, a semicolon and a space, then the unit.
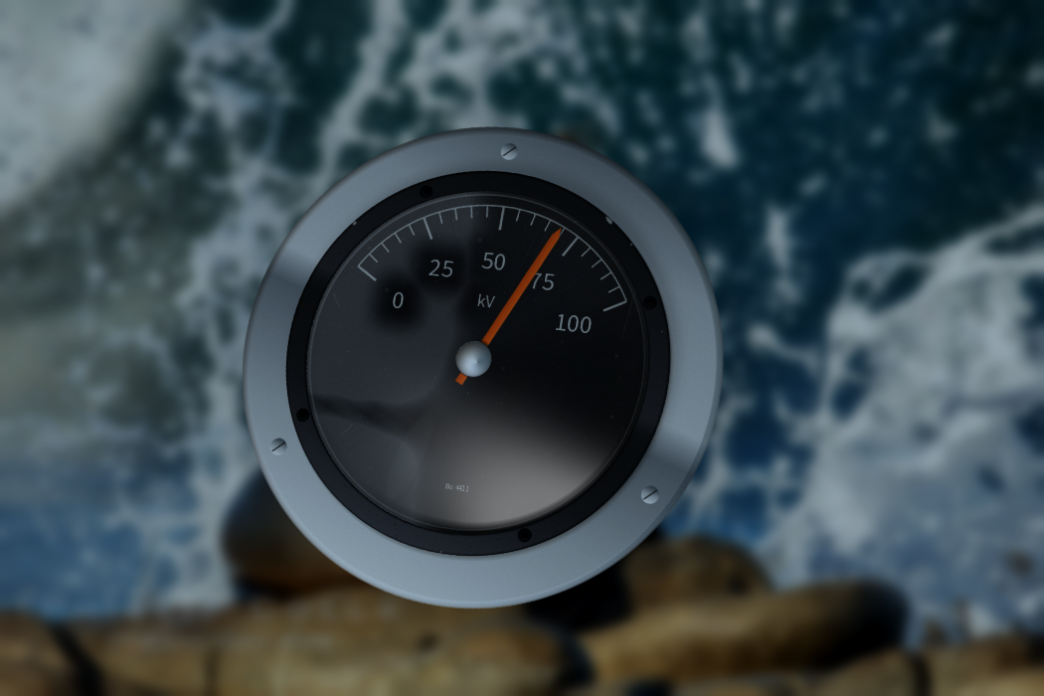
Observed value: 70; kV
